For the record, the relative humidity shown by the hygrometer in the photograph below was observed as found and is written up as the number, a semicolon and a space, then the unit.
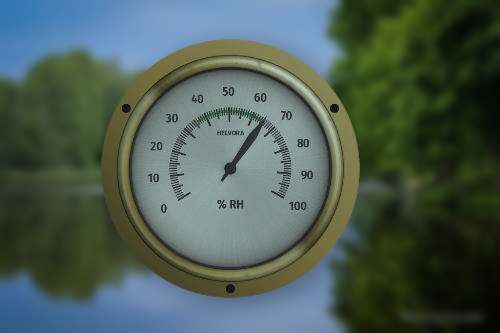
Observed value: 65; %
